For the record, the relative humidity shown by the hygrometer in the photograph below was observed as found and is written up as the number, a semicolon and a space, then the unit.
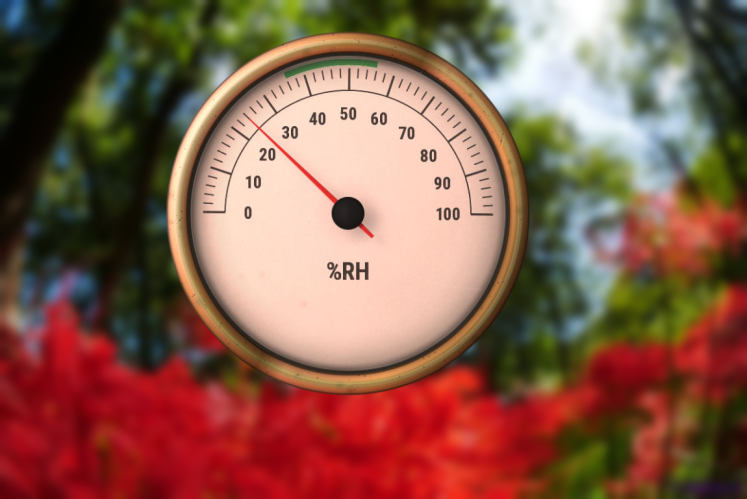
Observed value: 24; %
